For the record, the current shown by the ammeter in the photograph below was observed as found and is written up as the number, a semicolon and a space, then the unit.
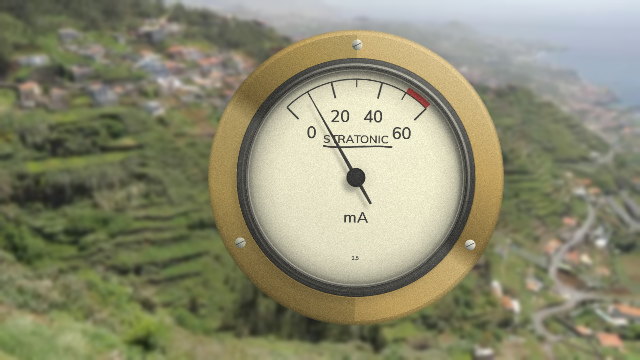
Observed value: 10; mA
